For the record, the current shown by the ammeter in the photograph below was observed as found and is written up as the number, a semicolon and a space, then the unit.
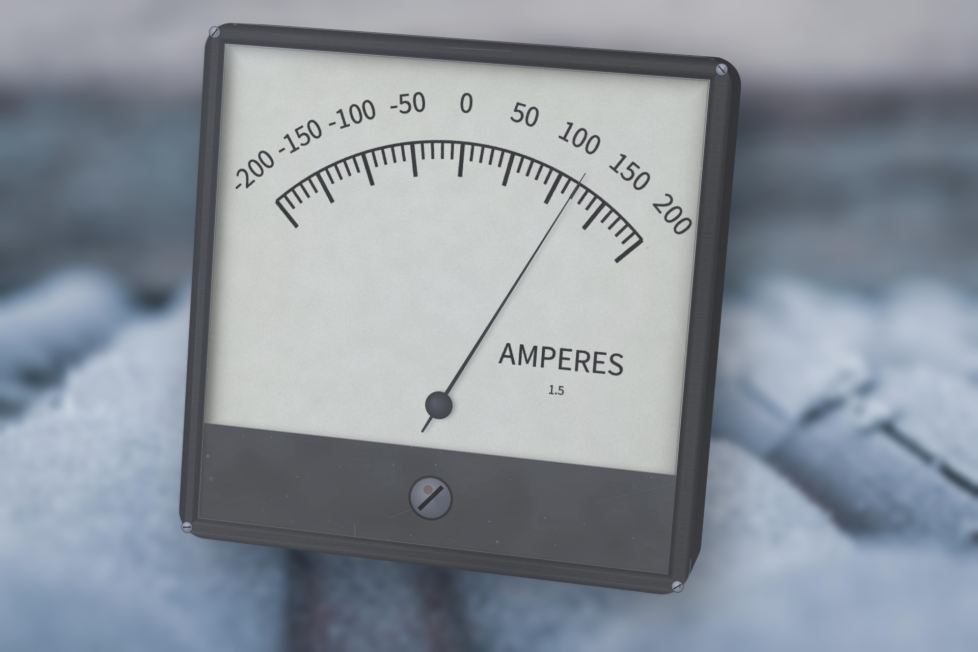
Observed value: 120; A
